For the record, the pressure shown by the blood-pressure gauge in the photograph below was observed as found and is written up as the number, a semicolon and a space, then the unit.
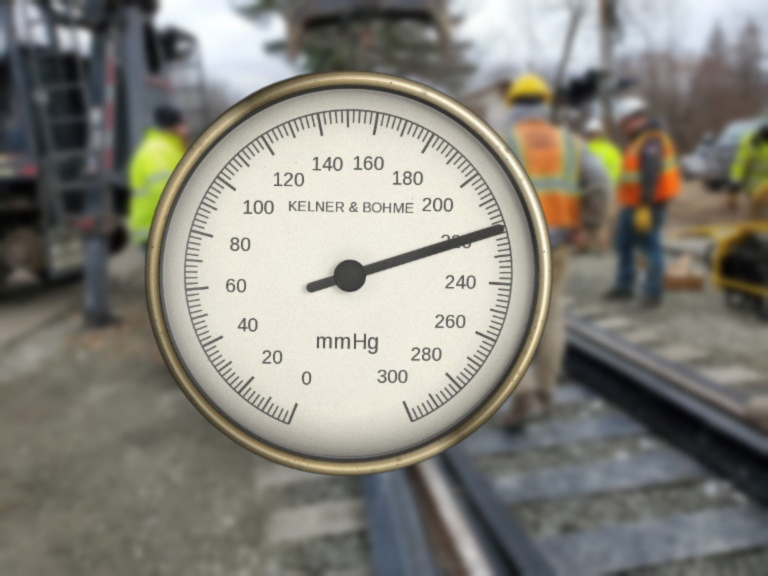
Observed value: 220; mmHg
